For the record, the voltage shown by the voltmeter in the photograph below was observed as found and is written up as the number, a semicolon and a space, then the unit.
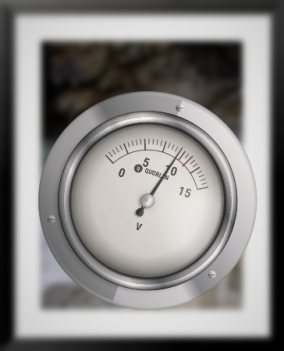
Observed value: 9.5; V
